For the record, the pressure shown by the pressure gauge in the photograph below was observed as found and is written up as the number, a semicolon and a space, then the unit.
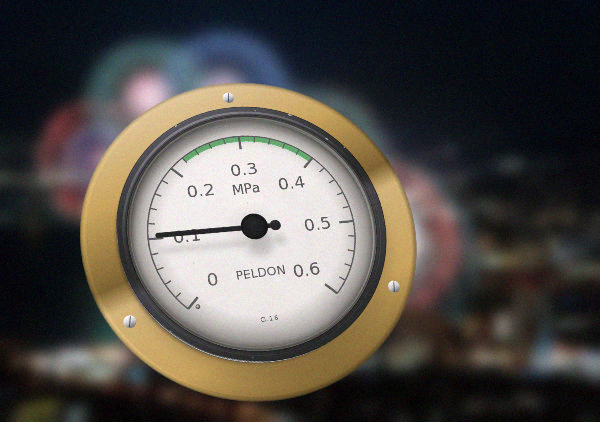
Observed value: 0.1; MPa
